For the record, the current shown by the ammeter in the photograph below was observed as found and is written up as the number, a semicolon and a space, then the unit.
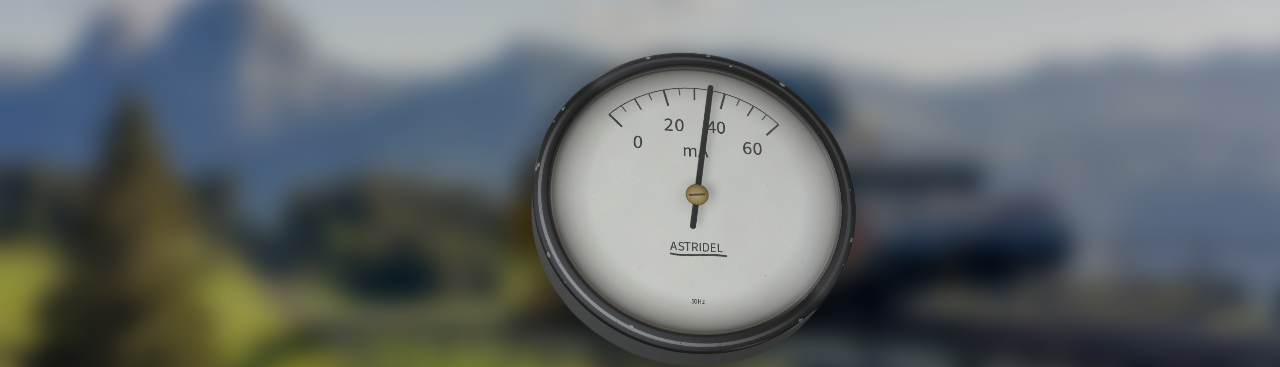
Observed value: 35; mA
